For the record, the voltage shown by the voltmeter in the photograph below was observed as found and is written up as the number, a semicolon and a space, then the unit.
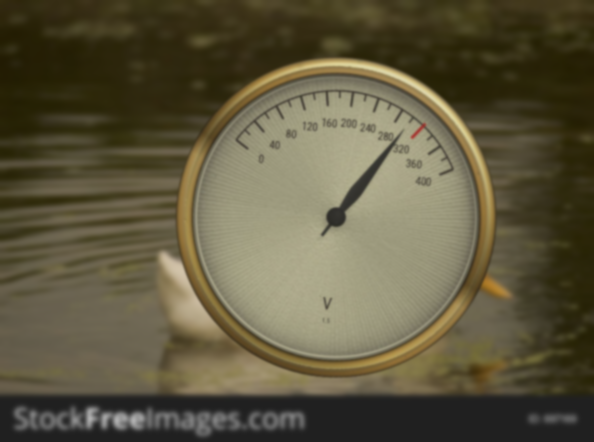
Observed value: 300; V
